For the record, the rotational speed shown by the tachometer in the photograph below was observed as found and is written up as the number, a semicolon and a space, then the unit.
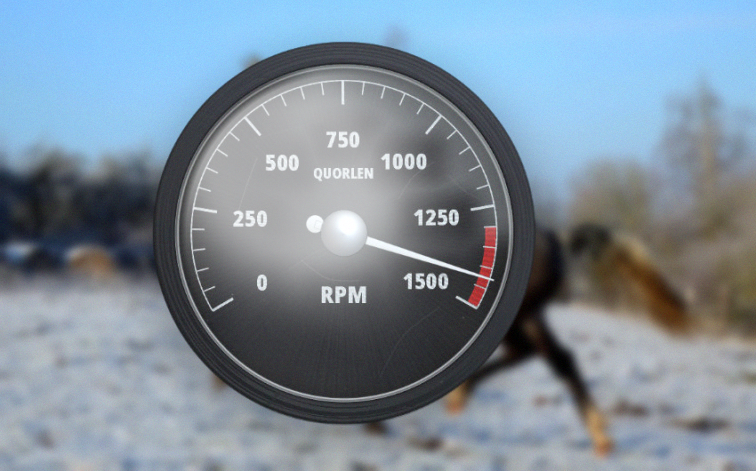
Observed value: 1425; rpm
